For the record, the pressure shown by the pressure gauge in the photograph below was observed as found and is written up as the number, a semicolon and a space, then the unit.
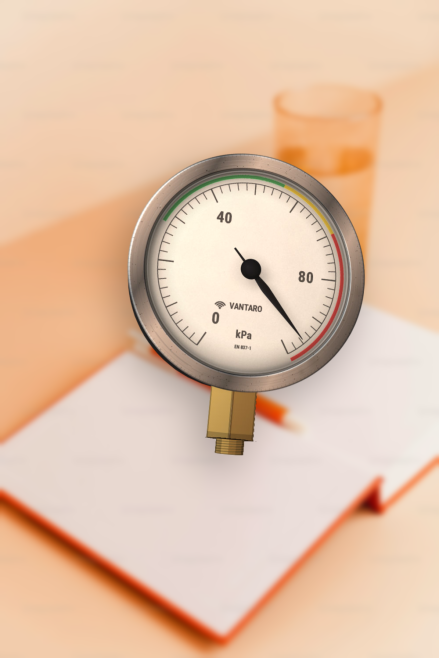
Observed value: 96; kPa
